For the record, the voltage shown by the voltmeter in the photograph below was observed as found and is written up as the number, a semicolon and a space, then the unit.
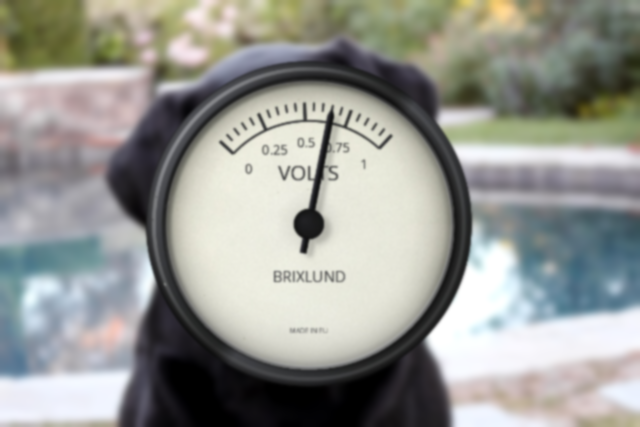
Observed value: 0.65; V
